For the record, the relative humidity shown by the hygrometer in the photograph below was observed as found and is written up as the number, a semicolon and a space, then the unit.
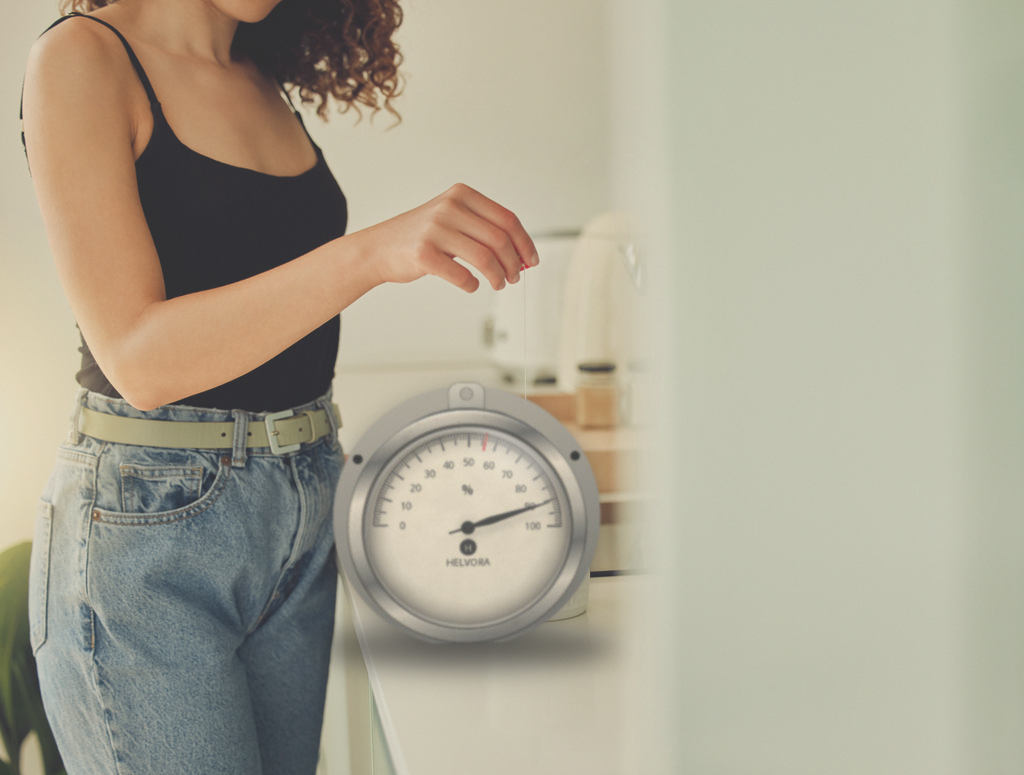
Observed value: 90; %
